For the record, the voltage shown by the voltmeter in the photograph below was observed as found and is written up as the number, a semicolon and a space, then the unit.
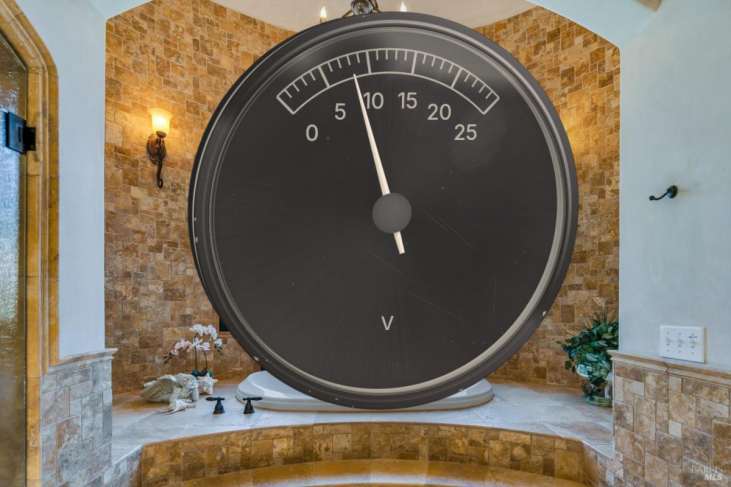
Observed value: 8; V
